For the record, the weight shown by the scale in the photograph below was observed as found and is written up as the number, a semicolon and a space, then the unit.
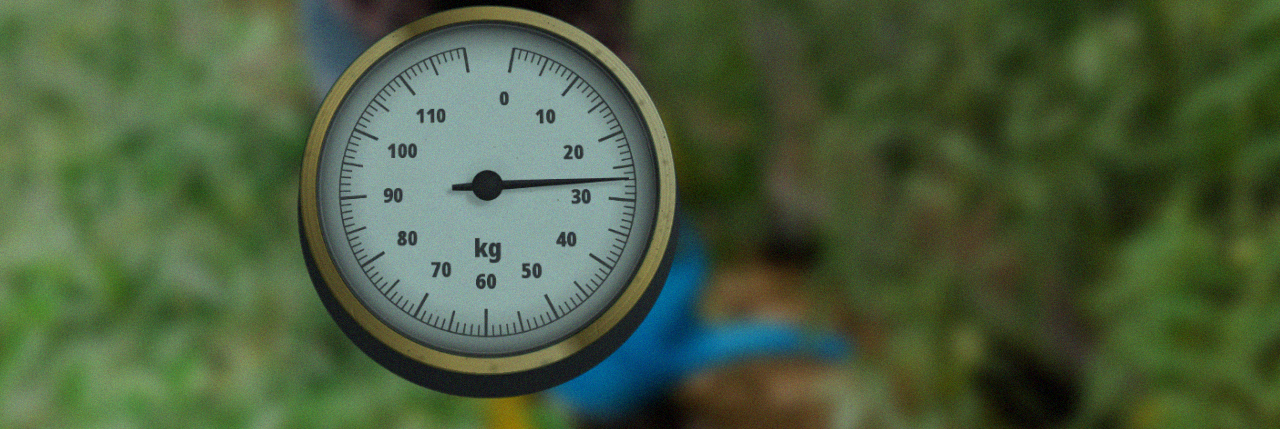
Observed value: 27; kg
